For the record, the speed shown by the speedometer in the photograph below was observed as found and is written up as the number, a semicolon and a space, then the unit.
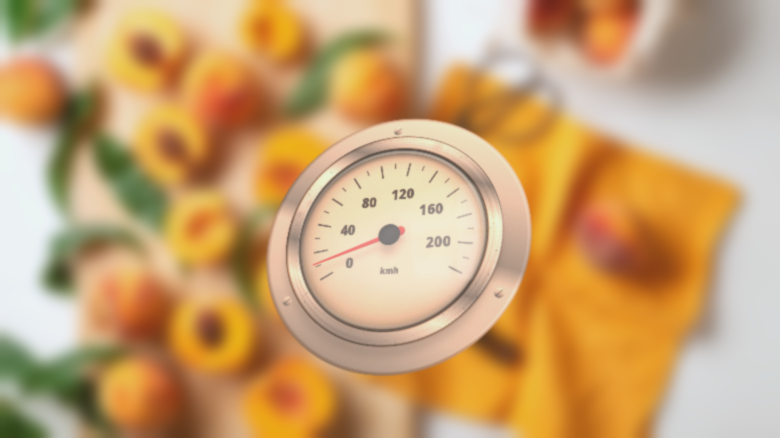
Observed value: 10; km/h
